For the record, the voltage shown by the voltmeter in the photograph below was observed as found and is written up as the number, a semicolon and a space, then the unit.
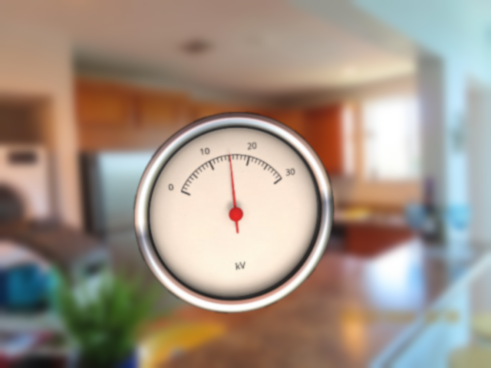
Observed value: 15; kV
